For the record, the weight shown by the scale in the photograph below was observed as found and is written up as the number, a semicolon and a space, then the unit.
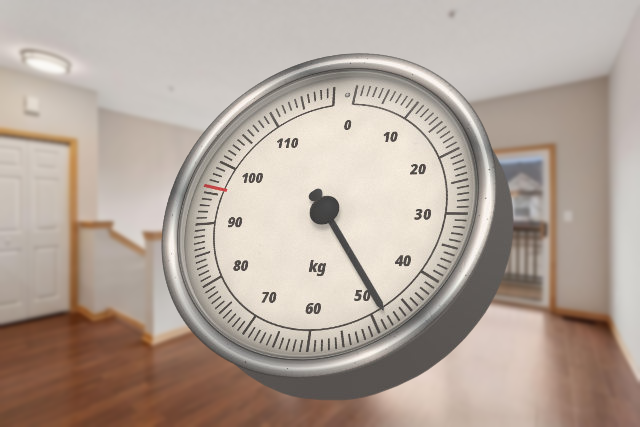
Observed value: 48; kg
